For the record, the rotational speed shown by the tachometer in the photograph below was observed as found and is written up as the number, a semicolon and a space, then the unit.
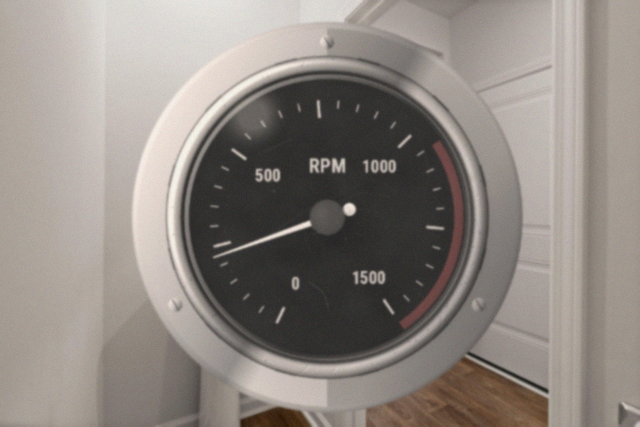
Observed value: 225; rpm
